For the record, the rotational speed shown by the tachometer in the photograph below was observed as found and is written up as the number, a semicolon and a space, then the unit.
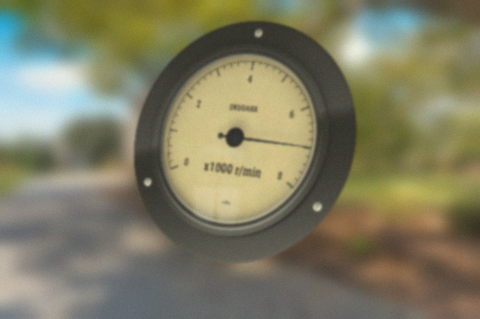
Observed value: 7000; rpm
